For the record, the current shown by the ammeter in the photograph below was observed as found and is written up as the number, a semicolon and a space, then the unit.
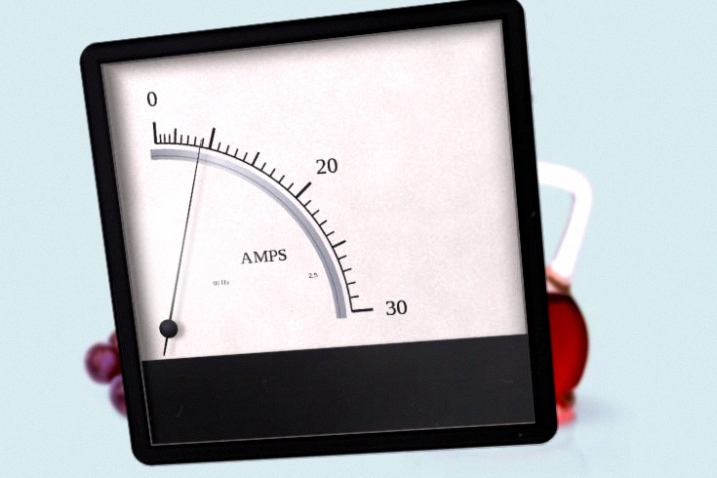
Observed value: 9; A
